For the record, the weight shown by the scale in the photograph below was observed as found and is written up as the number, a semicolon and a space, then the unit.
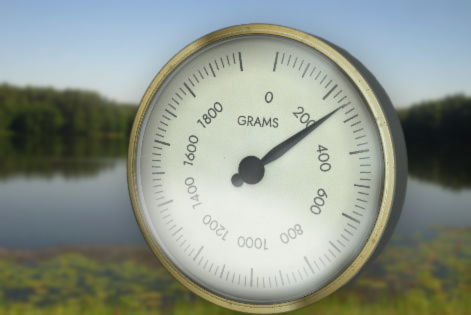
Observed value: 260; g
